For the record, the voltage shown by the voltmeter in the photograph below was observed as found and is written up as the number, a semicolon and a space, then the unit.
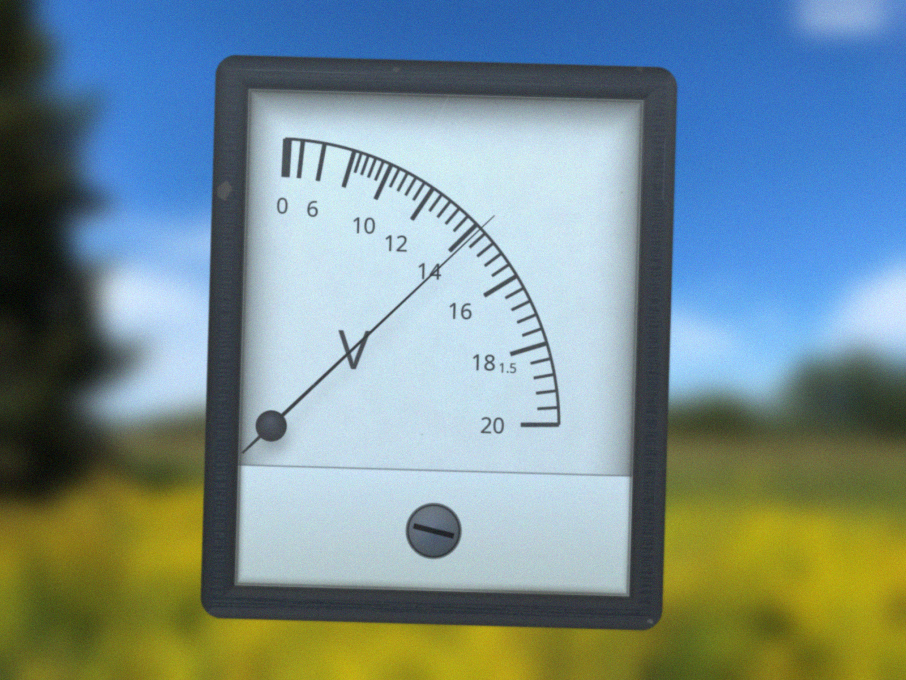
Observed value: 14.2; V
